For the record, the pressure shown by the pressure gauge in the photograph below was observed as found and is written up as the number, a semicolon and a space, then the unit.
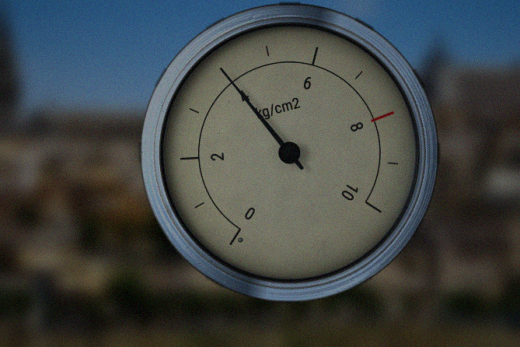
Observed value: 4; kg/cm²
